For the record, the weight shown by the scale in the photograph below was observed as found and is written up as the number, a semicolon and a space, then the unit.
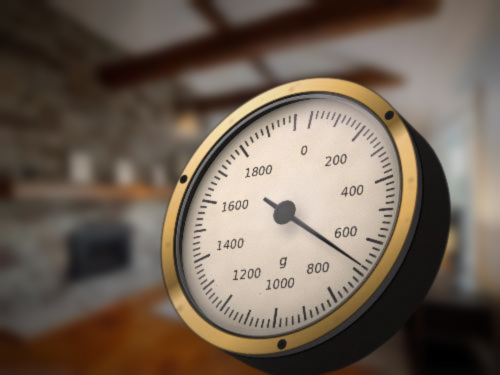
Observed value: 680; g
